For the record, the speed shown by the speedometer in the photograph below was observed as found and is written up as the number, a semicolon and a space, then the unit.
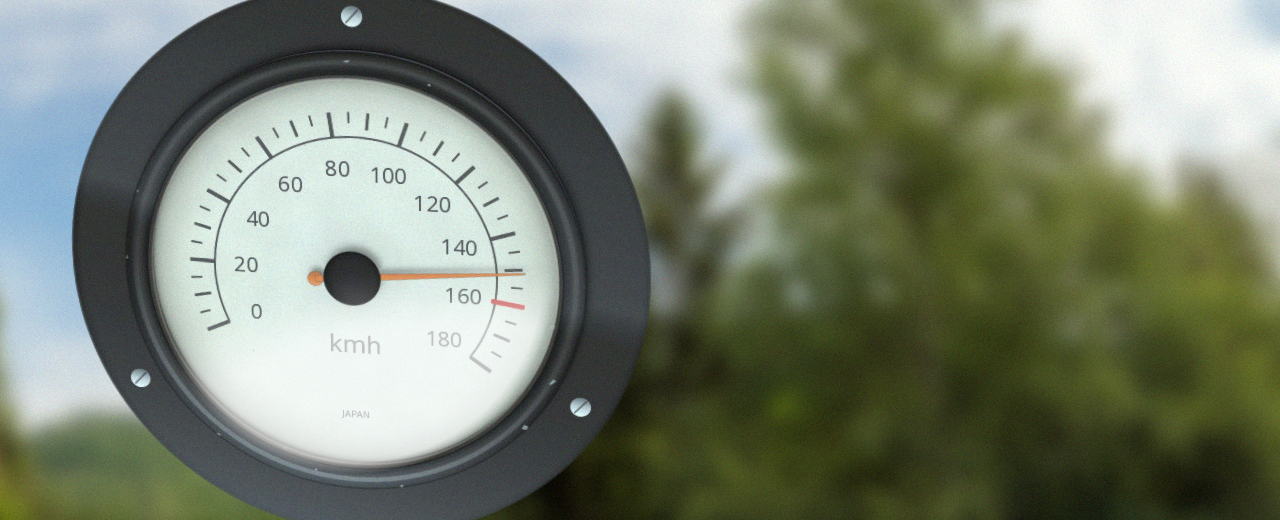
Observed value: 150; km/h
